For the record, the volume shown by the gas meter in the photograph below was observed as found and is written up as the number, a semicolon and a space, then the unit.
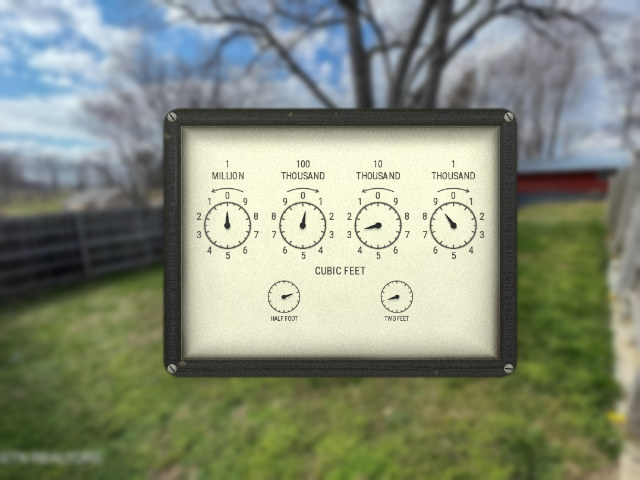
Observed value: 2900; ft³
